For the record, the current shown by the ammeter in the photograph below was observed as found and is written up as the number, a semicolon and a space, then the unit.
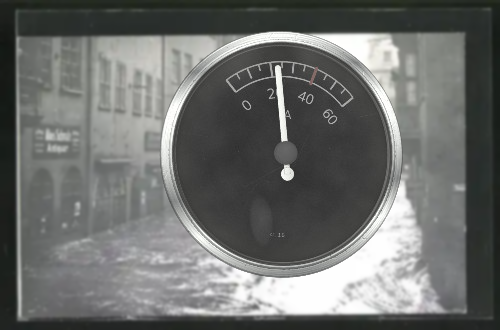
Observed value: 22.5; A
